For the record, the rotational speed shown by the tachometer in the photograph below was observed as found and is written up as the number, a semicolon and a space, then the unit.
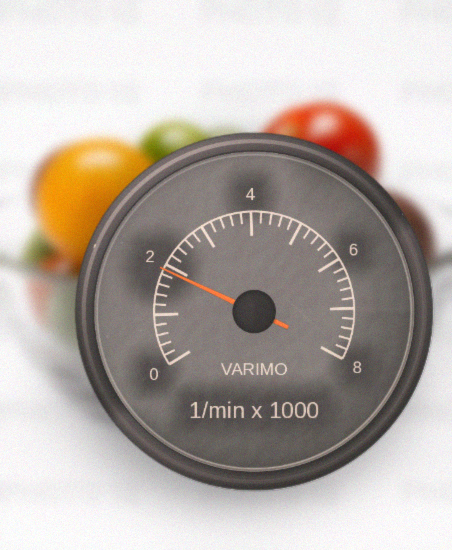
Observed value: 1900; rpm
